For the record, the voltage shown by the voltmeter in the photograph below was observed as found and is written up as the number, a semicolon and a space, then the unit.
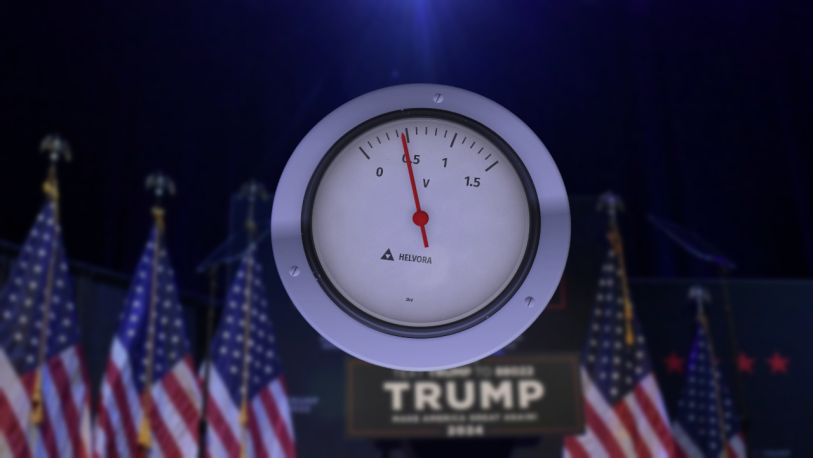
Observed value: 0.45; V
